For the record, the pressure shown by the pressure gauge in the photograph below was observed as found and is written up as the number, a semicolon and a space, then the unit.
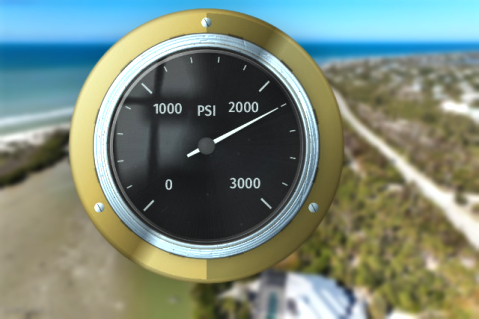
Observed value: 2200; psi
